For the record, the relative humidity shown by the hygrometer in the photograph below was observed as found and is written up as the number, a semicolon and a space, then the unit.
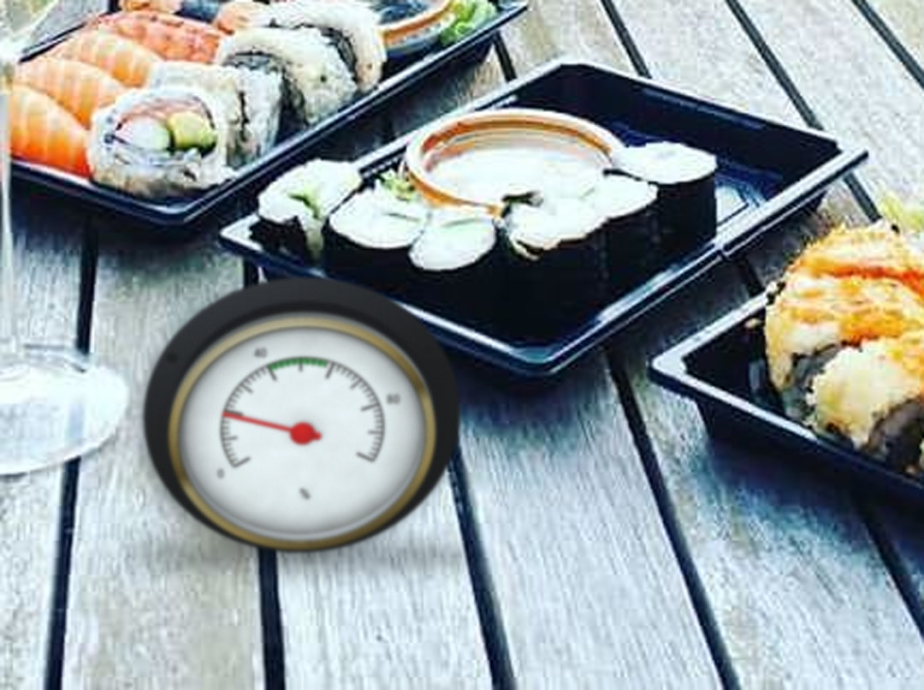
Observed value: 20; %
